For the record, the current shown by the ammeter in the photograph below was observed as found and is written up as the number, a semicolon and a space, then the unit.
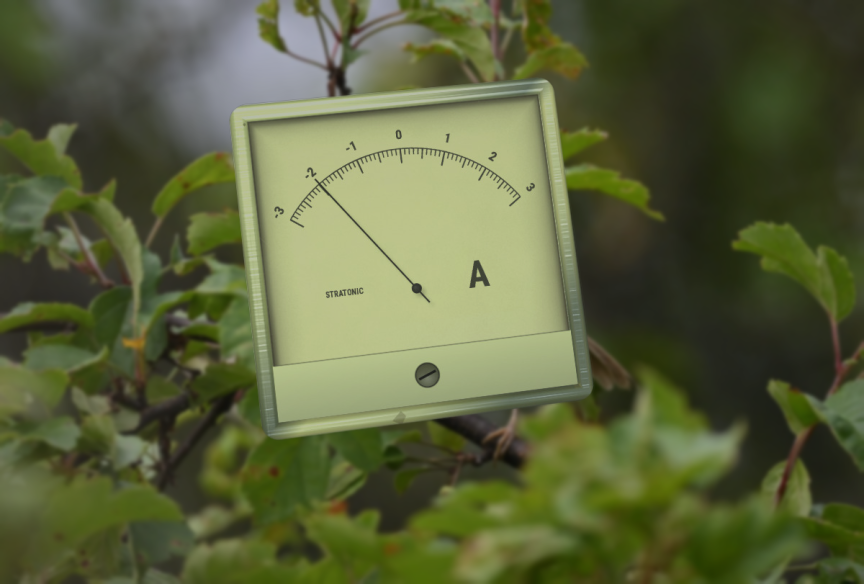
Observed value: -2; A
